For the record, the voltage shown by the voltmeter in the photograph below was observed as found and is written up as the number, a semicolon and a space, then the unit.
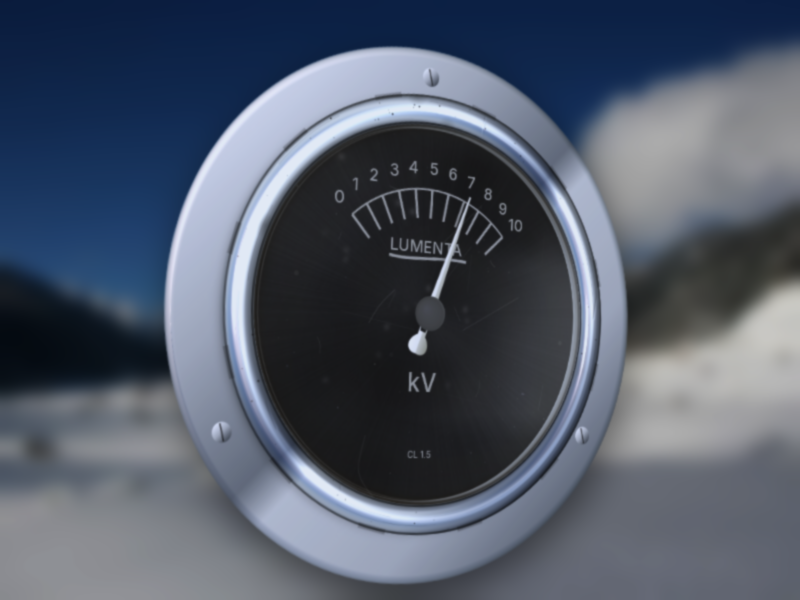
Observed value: 7; kV
